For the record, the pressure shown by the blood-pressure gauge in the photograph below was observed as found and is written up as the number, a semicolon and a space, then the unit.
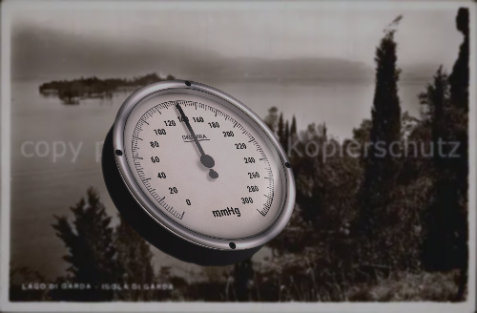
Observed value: 140; mmHg
